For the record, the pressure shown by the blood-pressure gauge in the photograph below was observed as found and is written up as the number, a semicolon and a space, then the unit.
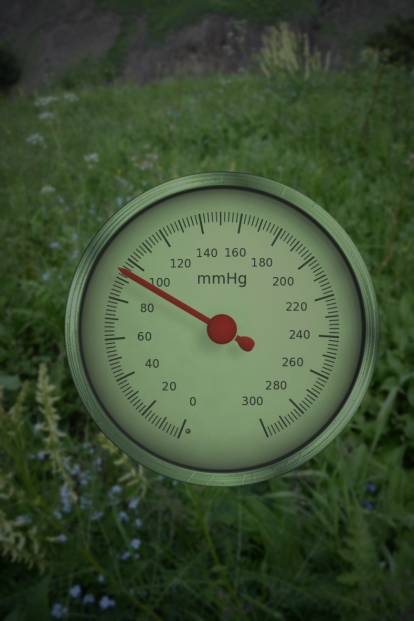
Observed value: 94; mmHg
